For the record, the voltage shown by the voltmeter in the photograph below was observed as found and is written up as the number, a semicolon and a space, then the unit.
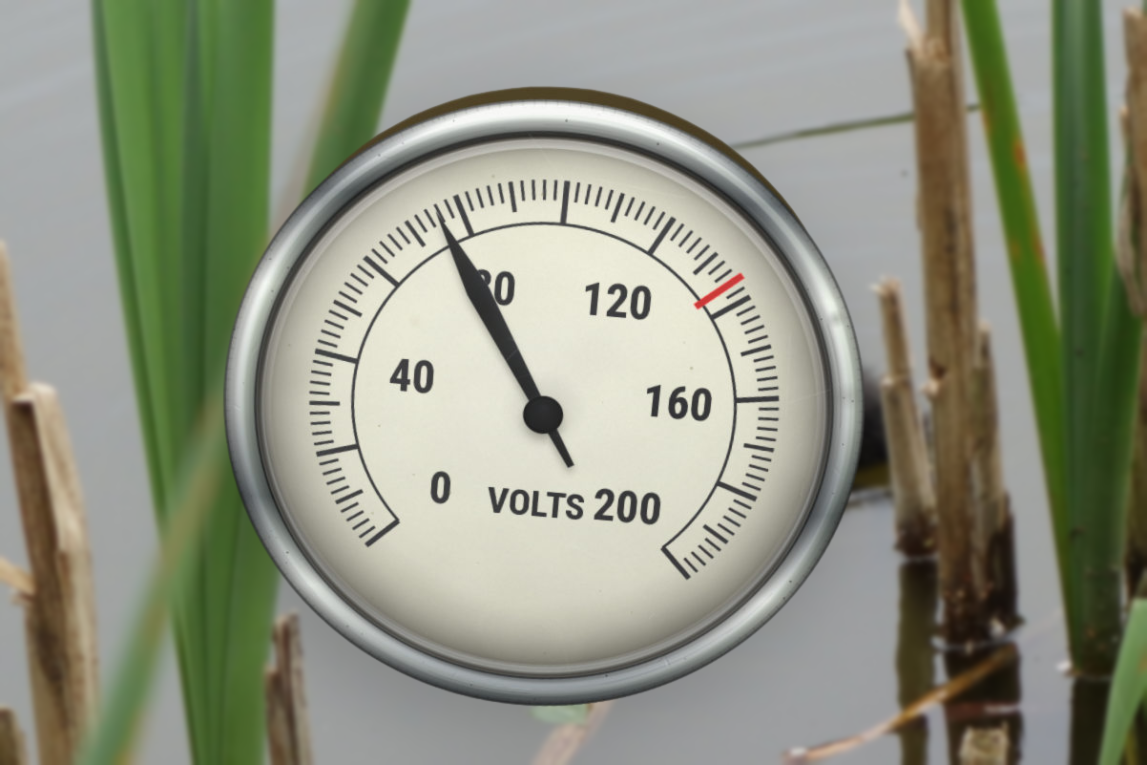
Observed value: 76; V
